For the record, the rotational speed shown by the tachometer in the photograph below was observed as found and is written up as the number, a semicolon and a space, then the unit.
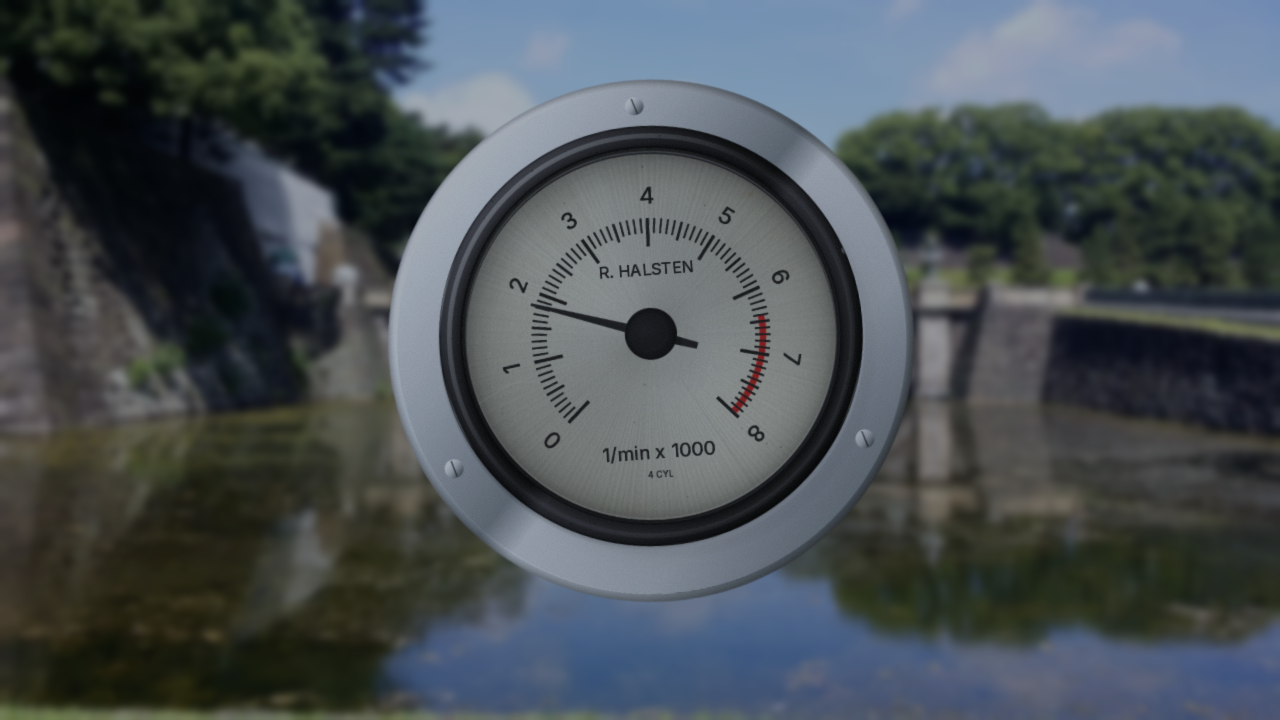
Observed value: 1800; rpm
